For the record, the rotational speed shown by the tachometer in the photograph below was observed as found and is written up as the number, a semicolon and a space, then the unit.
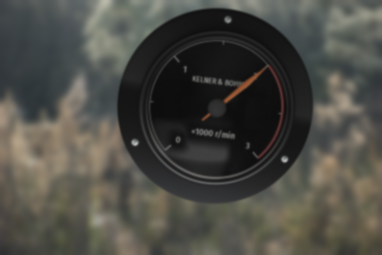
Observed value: 2000; rpm
